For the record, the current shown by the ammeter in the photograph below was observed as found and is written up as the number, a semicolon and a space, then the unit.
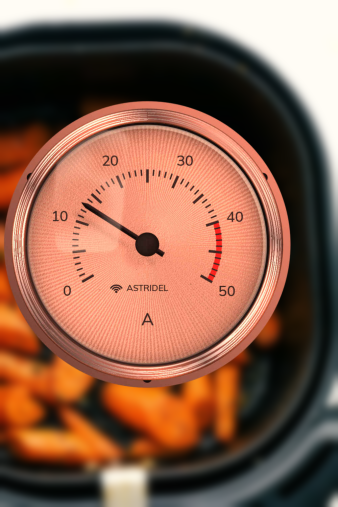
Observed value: 13; A
